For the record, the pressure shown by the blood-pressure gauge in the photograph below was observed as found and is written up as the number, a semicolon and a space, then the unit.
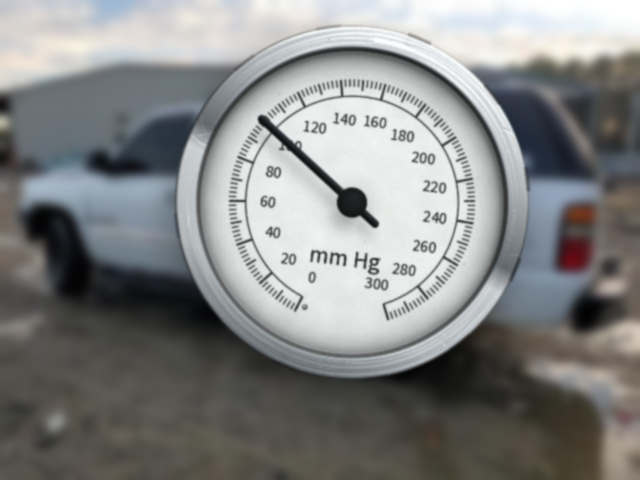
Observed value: 100; mmHg
